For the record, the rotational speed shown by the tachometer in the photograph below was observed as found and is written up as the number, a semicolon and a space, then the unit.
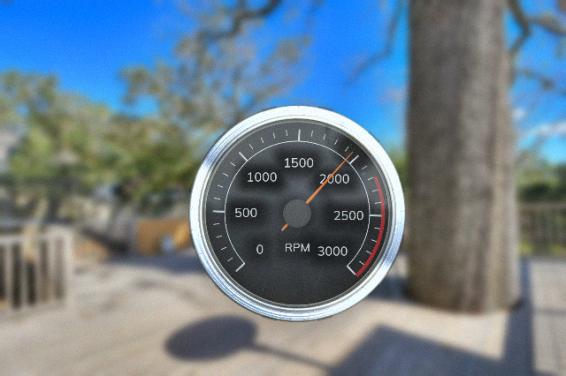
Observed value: 1950; rpm
